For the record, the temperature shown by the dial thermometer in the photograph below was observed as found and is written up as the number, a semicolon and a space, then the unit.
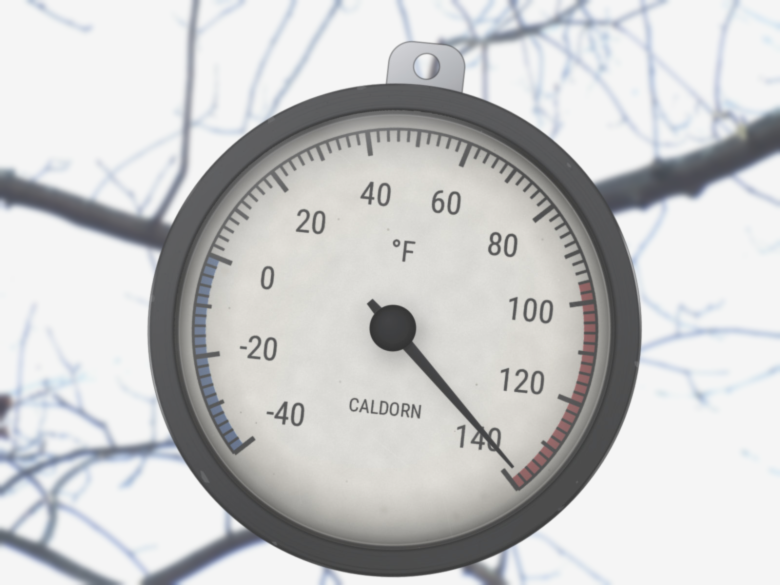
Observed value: 138; °F
